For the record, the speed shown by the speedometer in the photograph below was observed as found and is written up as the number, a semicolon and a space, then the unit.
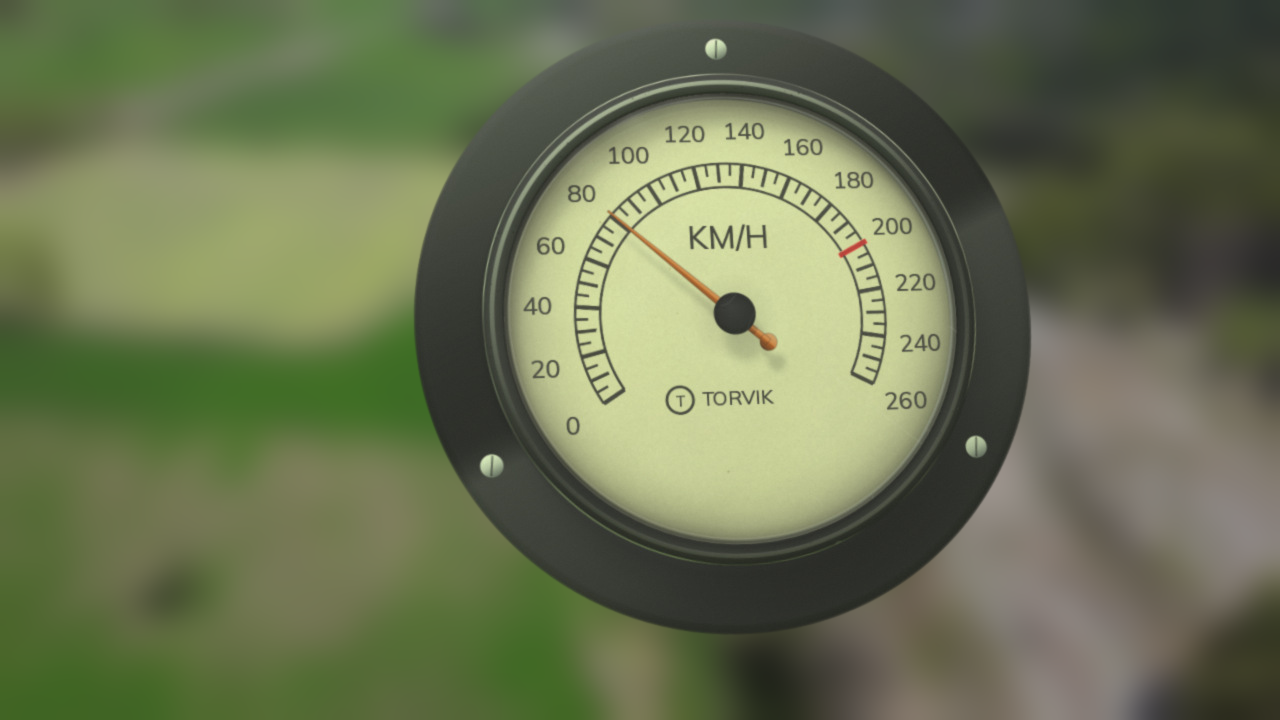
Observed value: 80; km/h
